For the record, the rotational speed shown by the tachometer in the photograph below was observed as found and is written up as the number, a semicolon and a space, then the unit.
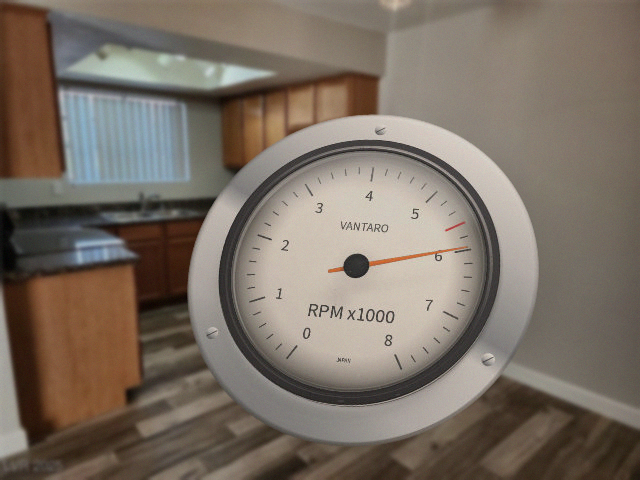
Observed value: 6000; rpm
